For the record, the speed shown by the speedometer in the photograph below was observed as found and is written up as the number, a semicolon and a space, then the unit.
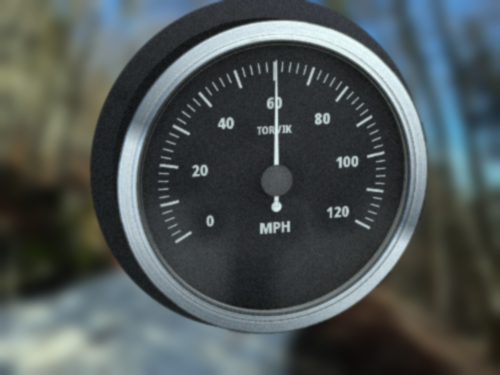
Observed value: 60; mph
